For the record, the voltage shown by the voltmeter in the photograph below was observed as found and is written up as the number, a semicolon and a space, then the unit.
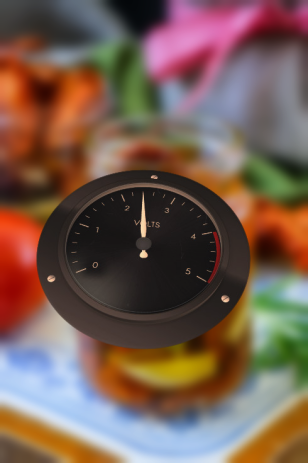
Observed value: 2.4; V
